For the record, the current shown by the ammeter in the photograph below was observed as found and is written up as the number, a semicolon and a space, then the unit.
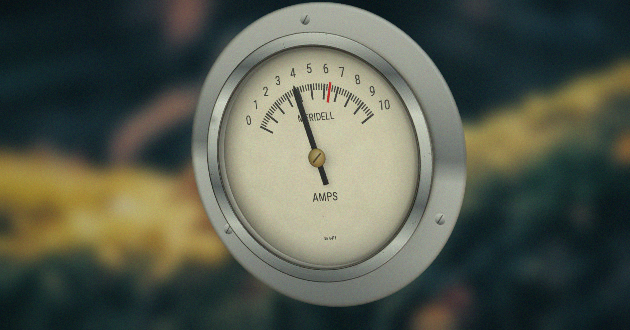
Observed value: 4; A
